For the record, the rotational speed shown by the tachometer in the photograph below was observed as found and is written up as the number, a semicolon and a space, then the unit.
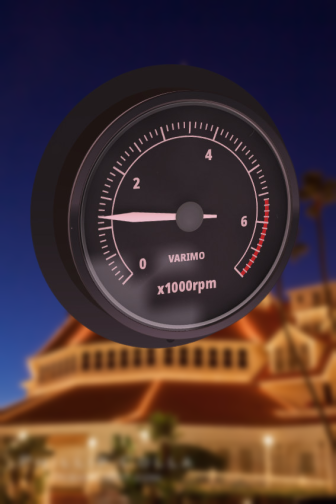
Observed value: 1200; rpm
